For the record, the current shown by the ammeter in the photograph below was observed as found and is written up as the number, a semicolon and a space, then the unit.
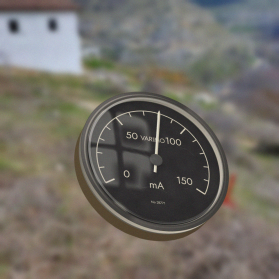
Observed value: 80; mA
